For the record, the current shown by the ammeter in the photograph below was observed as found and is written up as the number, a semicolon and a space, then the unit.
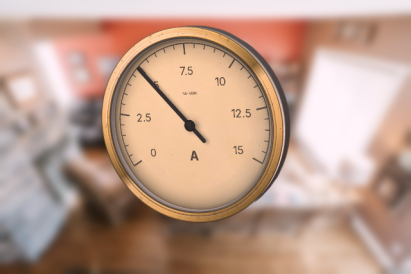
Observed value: 5; A
